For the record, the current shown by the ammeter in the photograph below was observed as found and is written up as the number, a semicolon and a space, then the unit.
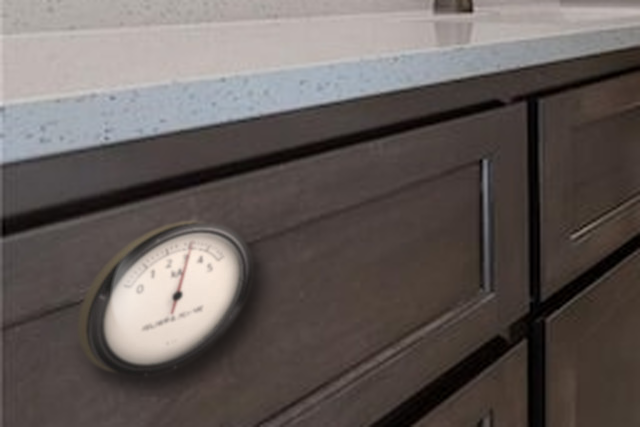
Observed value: 3; kA
